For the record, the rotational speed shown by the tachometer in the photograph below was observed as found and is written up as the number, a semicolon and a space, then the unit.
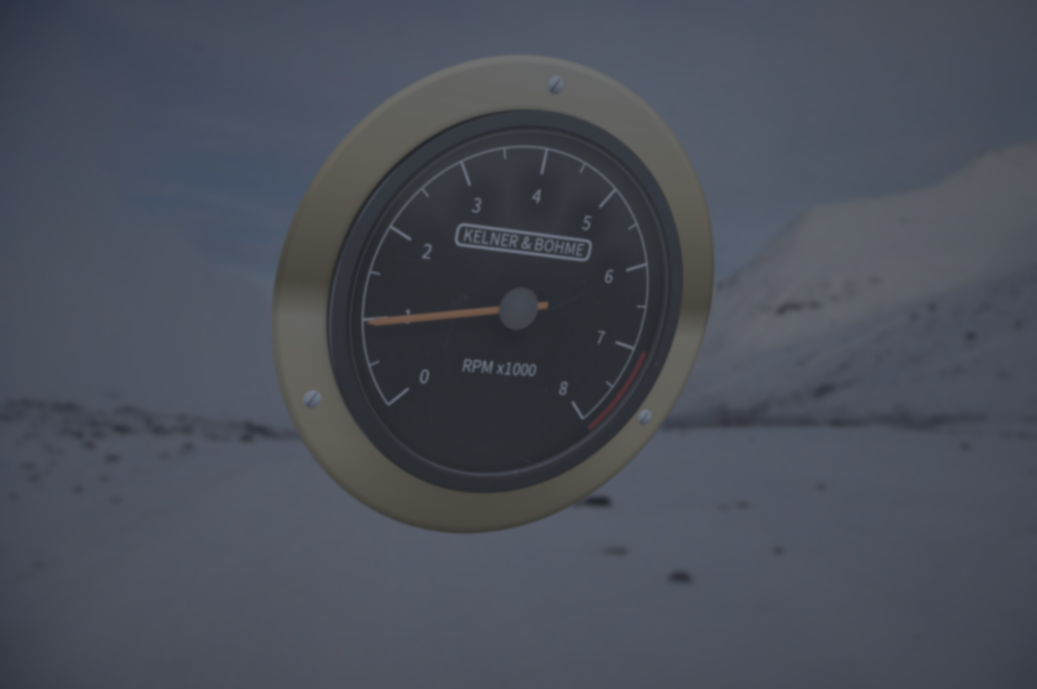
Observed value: 1000; rpm
